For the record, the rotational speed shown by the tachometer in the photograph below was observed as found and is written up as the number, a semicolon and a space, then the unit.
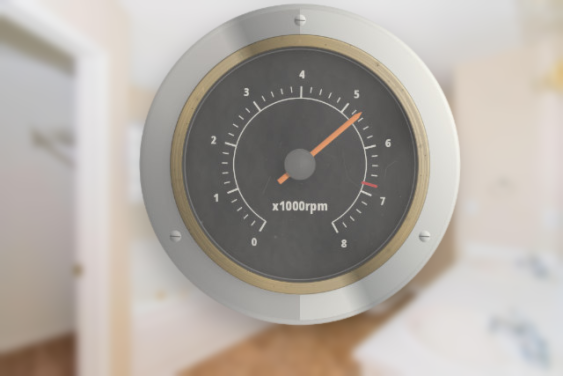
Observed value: 5300; rpm
